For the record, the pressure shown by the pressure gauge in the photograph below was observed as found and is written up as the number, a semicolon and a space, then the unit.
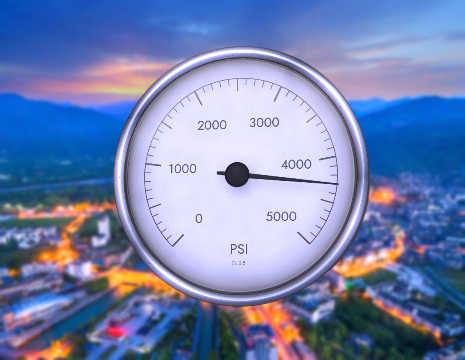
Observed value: 4300; psi
